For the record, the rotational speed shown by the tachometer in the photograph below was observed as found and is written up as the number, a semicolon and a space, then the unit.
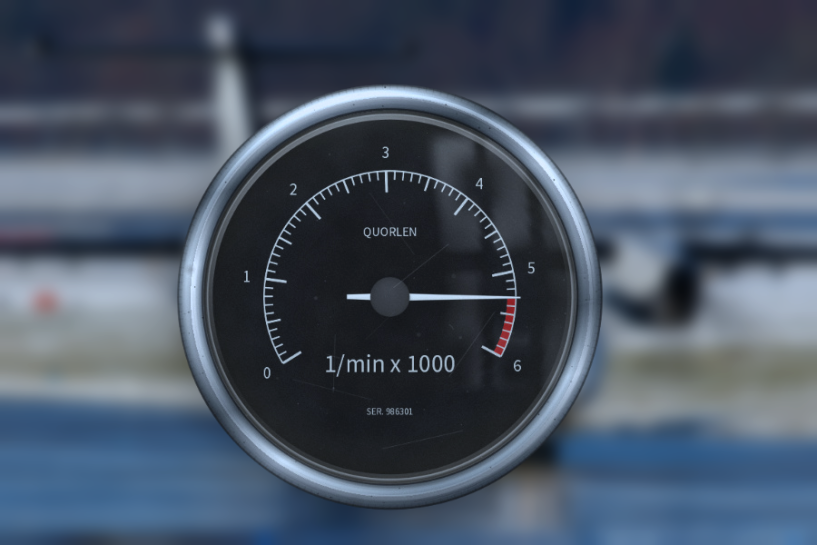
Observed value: 5300; rpm
